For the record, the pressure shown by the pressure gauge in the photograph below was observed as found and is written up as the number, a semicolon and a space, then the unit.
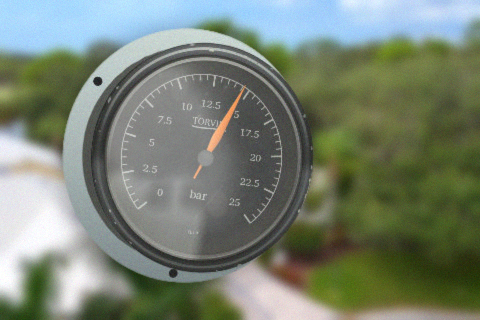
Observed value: 14.5; bar
